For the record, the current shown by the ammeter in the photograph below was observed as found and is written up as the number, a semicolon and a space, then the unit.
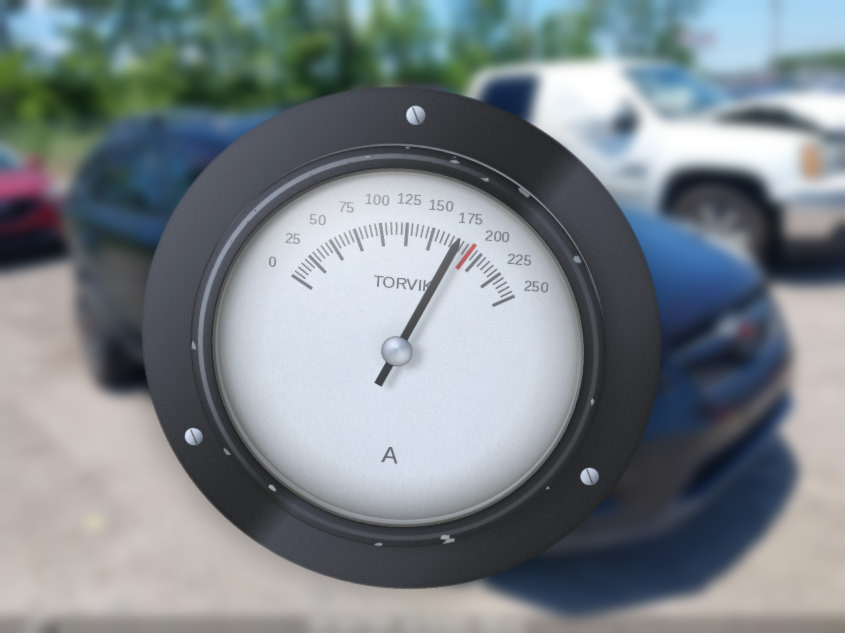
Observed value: 175; A
